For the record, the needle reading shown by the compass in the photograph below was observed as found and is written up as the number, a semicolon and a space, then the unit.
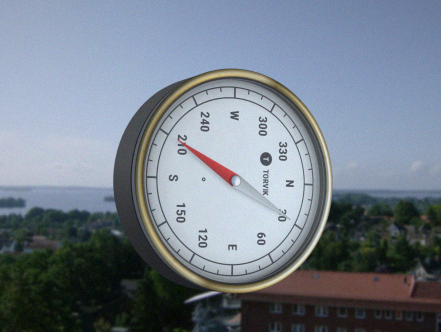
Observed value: 210; °
